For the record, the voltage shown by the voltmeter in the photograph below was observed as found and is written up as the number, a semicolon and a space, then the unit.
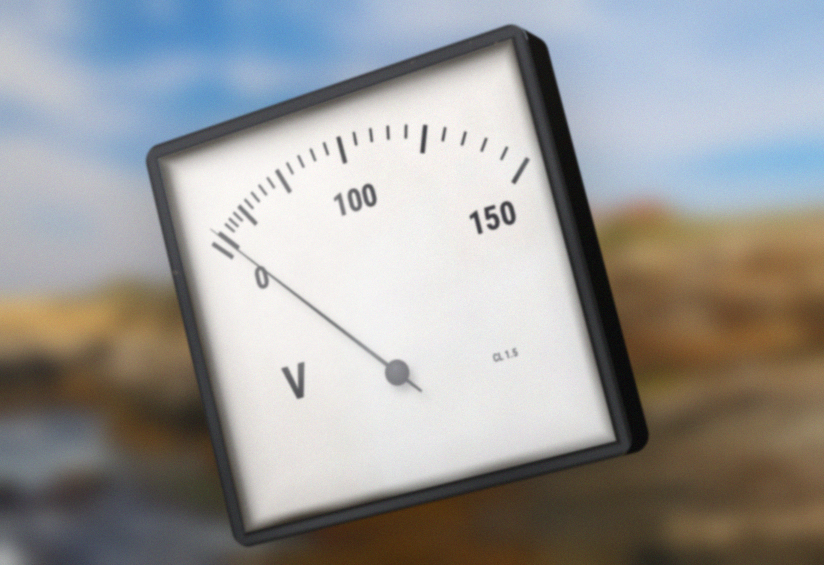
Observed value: 25; V
